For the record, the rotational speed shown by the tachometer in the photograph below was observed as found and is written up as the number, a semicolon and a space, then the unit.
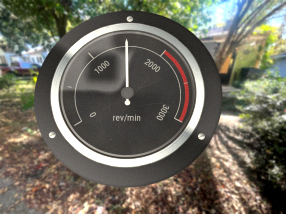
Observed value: 1500; rpm
